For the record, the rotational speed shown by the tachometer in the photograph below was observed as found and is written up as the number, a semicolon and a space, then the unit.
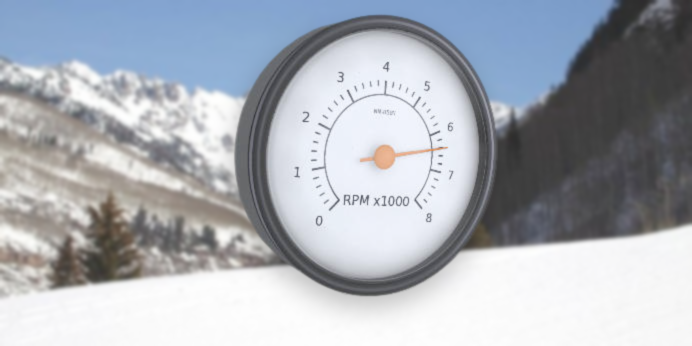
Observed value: 6400; rpm
